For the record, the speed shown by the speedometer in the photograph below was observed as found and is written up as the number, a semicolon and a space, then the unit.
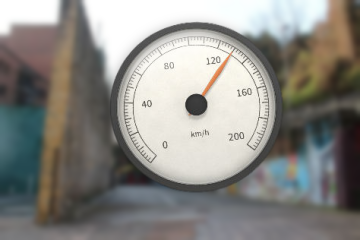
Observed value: 130; km/h
